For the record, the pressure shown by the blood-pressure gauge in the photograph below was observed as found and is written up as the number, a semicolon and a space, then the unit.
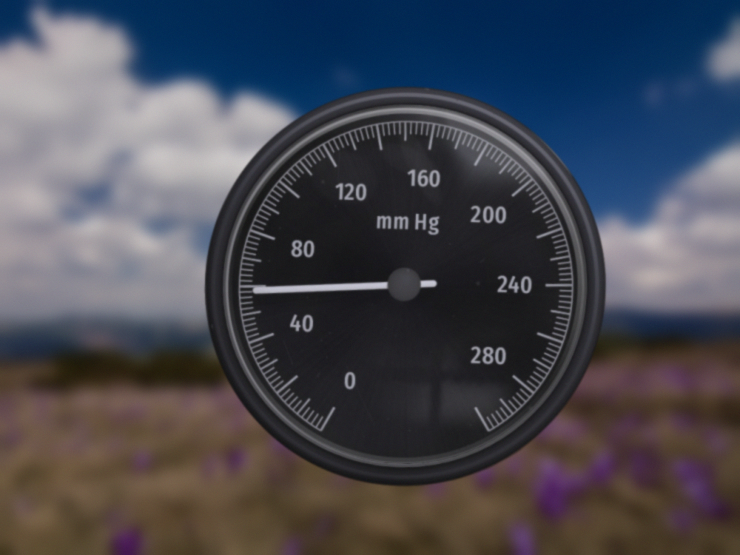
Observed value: 58; mmHg
